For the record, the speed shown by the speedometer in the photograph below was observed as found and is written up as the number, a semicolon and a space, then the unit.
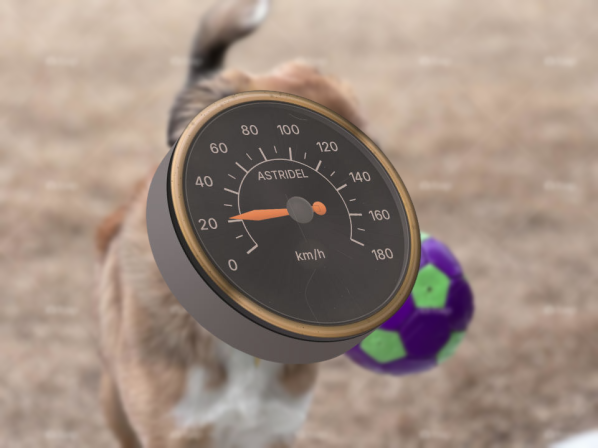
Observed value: 20; km/h
